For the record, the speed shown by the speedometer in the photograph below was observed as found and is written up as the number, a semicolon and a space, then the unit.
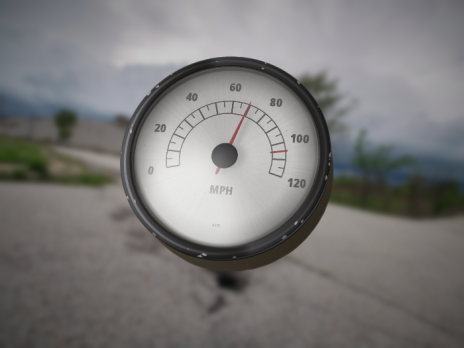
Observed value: 70; mph
